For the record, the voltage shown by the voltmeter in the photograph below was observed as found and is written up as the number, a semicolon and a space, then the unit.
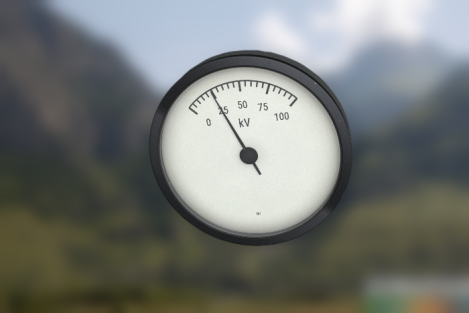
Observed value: 25; kV
